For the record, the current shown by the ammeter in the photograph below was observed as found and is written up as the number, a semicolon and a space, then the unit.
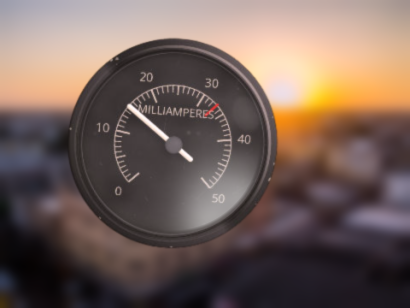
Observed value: 15; mA
